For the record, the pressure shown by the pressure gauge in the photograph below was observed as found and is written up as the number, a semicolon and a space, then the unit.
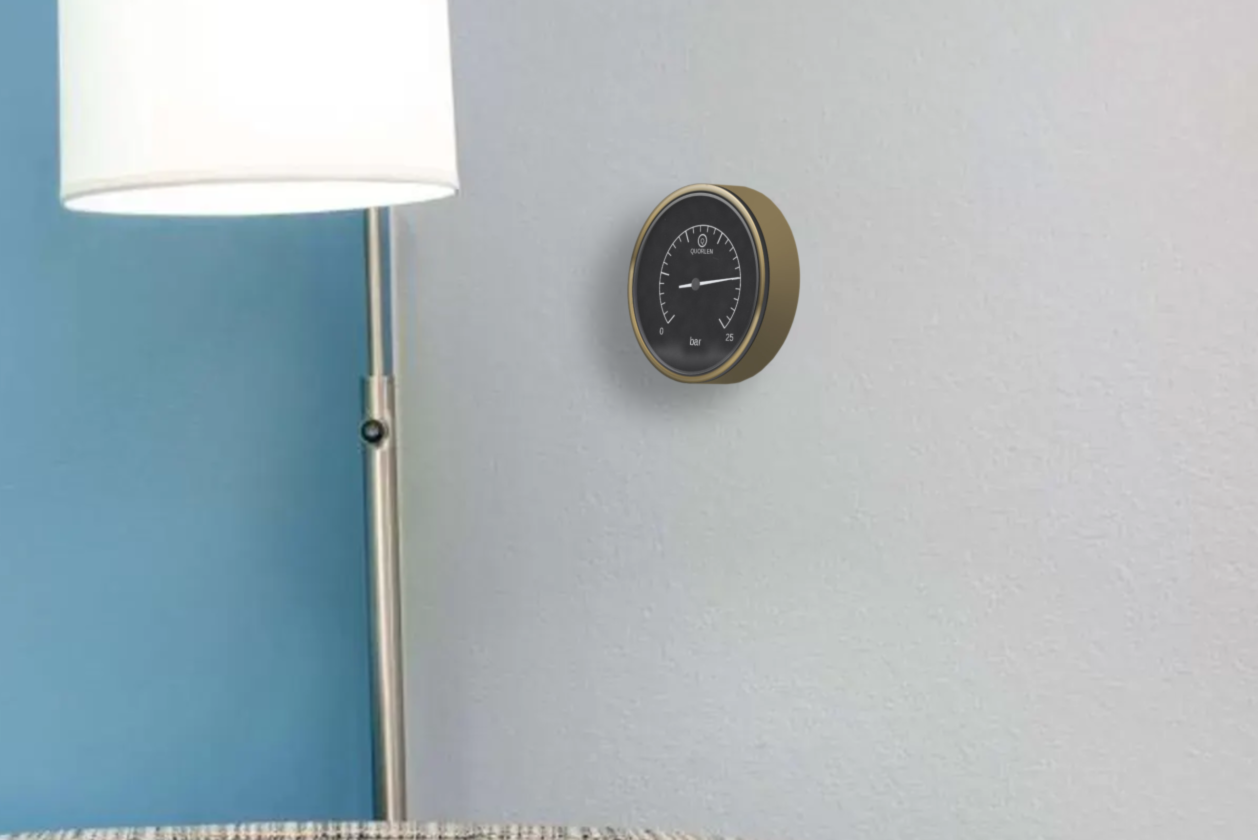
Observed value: 20; bar
